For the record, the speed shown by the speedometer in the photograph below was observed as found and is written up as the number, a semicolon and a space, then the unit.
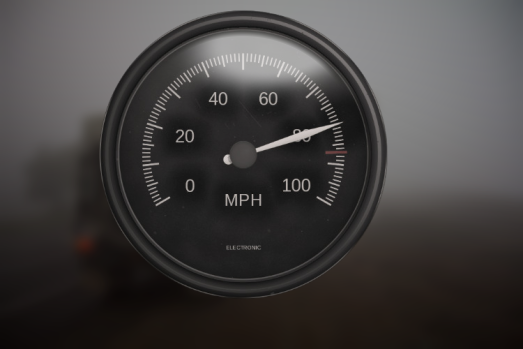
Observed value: 80; mph
